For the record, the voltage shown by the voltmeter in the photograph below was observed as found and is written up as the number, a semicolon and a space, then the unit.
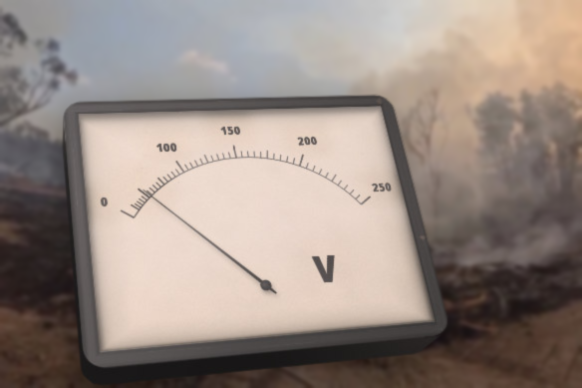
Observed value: 50; V
